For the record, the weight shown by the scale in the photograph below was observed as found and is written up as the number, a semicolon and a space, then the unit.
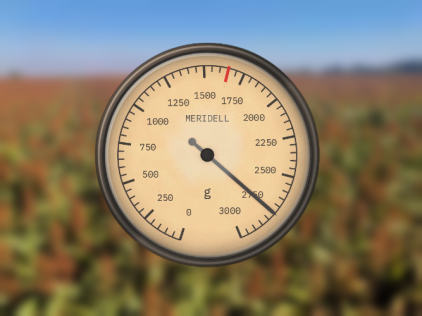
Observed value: 2750; g
